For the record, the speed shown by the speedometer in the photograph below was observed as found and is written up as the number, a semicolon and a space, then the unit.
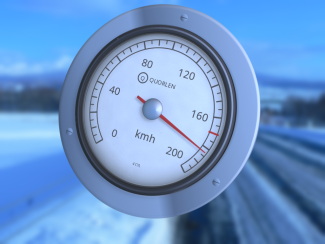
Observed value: 182.5; km/h
